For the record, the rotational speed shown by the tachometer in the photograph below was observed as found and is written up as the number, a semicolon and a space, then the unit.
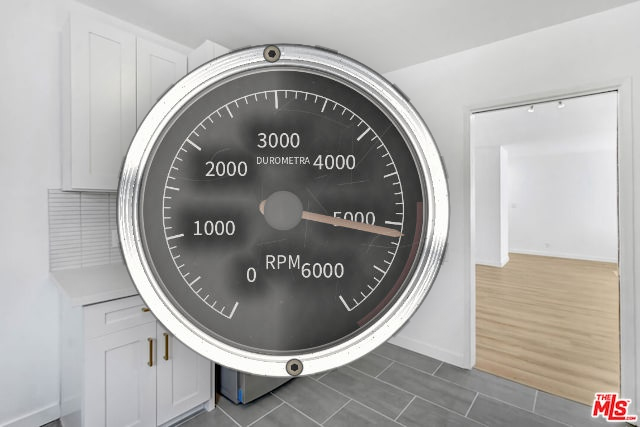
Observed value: 5100; rpm
